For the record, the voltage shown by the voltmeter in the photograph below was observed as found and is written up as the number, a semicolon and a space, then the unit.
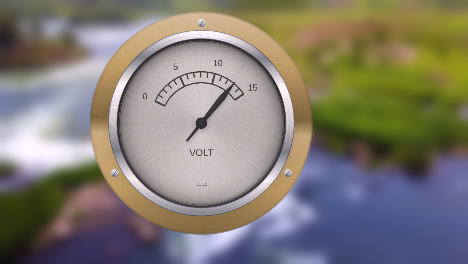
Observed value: 13; V
